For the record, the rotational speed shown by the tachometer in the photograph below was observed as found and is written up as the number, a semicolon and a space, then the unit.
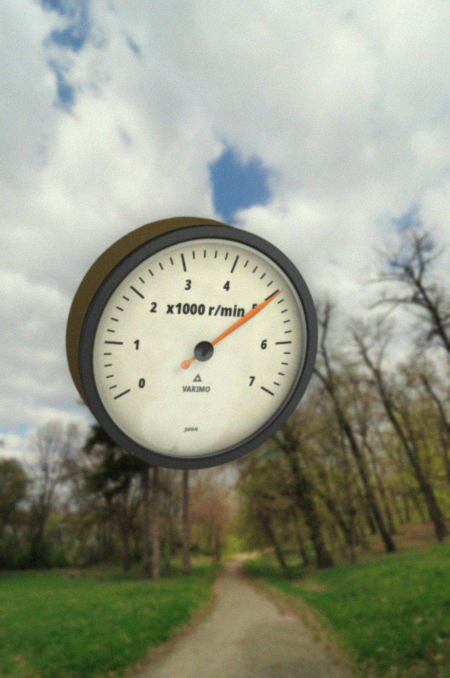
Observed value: 5000; rpm
